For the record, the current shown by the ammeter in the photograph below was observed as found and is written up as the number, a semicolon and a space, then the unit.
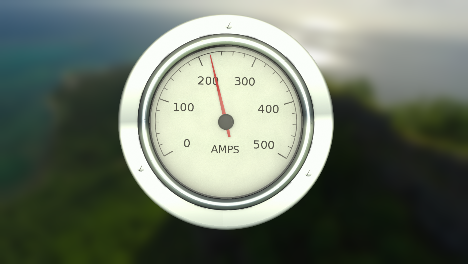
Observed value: 220; A
